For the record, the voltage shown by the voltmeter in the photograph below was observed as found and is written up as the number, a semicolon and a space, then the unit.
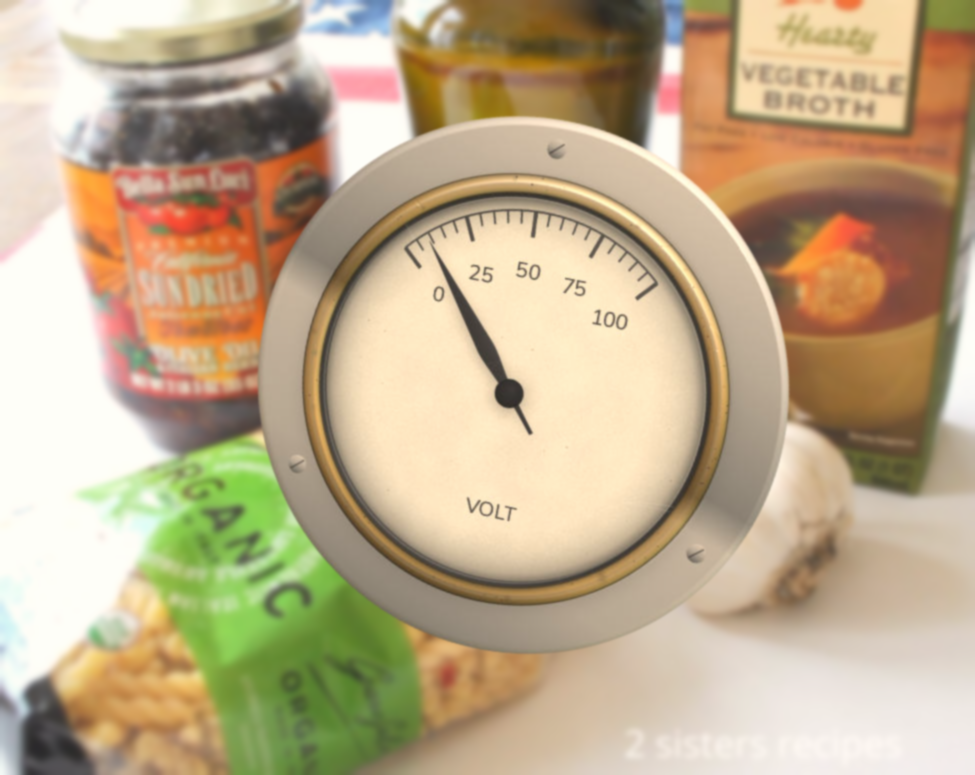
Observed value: 10; V
